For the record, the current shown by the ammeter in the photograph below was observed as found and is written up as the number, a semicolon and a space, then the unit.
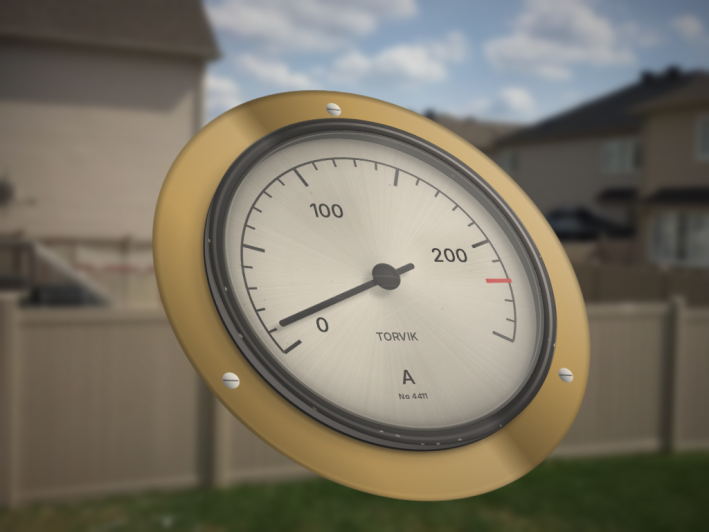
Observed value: 10; A
